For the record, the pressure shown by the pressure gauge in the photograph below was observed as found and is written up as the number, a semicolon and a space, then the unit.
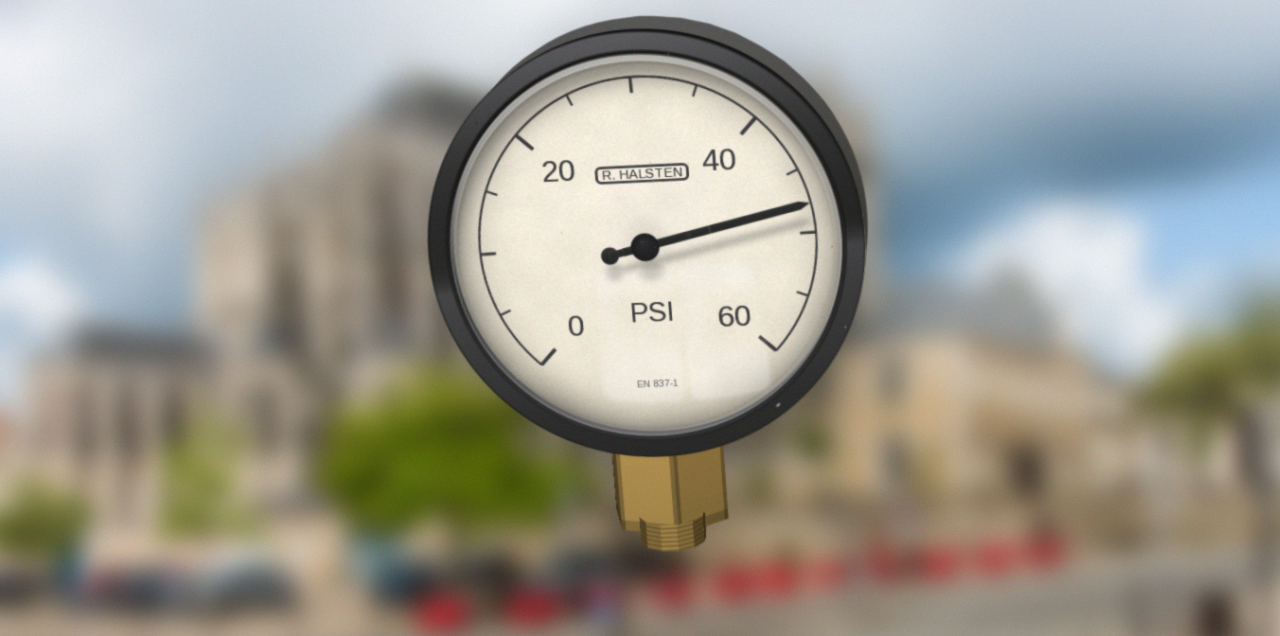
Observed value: 47.5; psi
